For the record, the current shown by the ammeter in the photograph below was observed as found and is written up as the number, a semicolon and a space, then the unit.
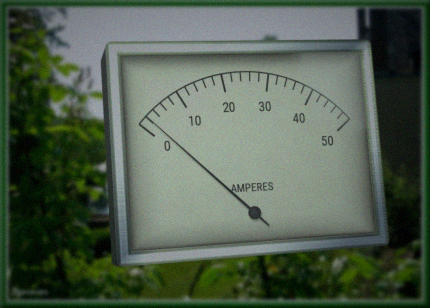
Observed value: 2; A
